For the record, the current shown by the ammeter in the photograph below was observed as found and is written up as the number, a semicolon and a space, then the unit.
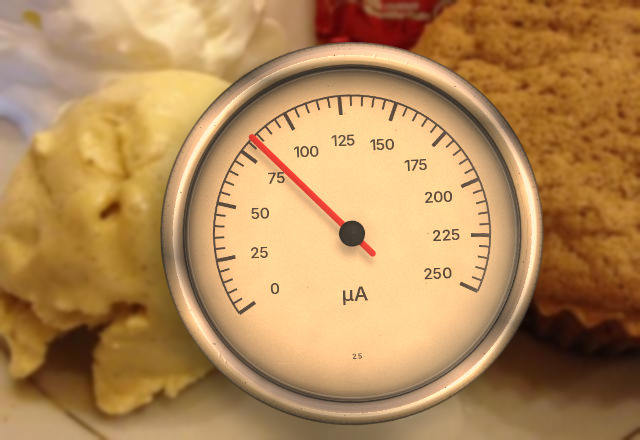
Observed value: 82.5; µA
